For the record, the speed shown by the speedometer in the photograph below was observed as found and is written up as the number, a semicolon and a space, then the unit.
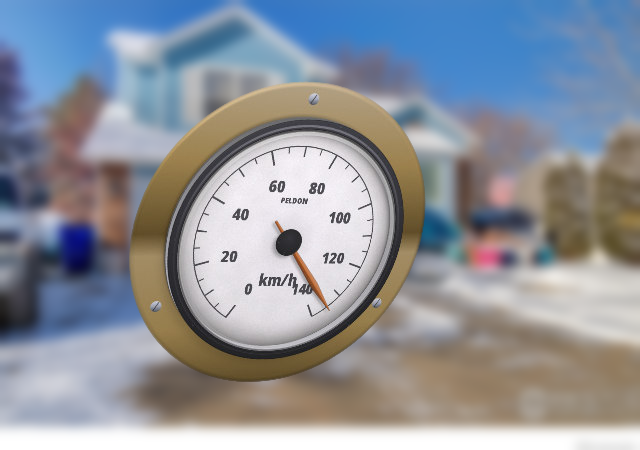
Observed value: 135; km/h
